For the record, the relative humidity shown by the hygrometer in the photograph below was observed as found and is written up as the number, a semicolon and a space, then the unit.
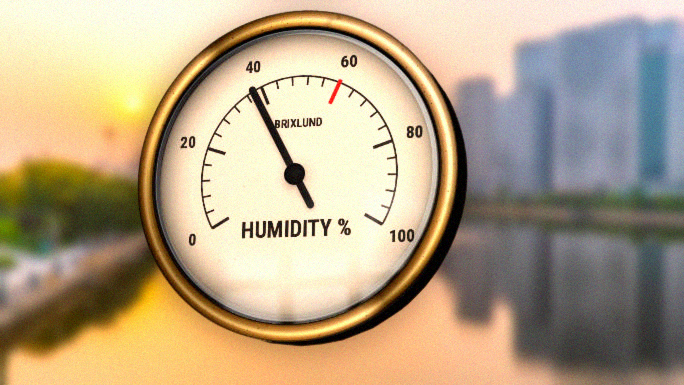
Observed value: 38; %
